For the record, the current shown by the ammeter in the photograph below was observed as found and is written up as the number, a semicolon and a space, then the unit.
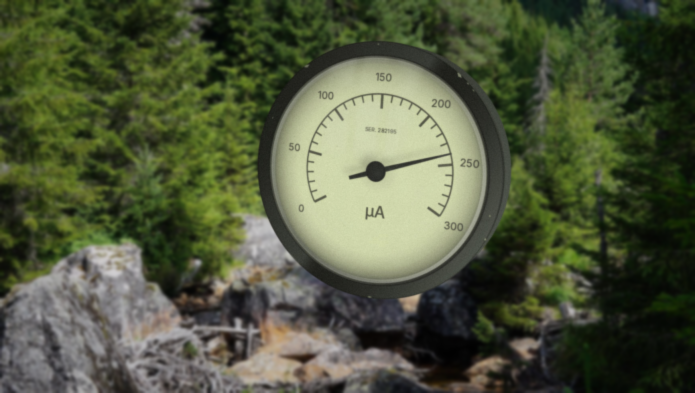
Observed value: 240; µA
